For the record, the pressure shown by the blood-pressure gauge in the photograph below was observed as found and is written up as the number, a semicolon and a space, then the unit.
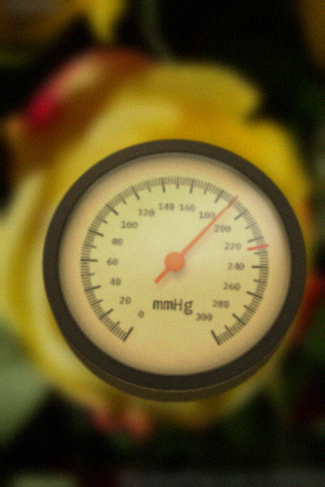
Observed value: 190; mmHg
